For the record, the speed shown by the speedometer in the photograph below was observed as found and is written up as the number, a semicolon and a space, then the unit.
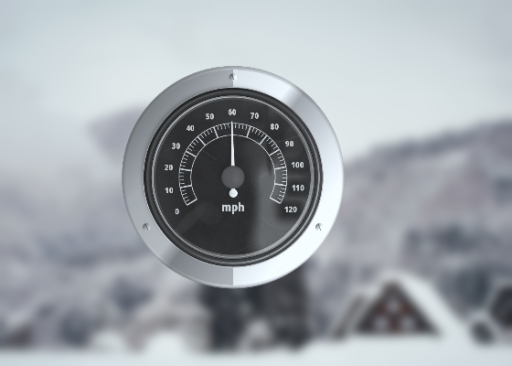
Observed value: 60; mph
